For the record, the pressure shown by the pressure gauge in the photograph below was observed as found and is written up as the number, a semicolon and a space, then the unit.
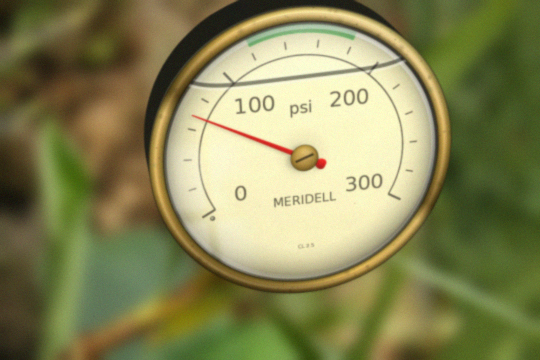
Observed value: 70; psi
